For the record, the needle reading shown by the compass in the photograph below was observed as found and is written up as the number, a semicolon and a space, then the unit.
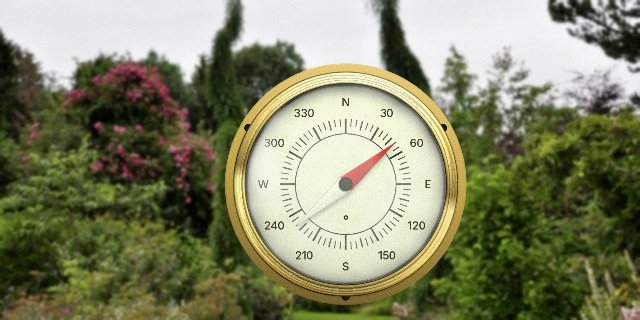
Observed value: 50; °
